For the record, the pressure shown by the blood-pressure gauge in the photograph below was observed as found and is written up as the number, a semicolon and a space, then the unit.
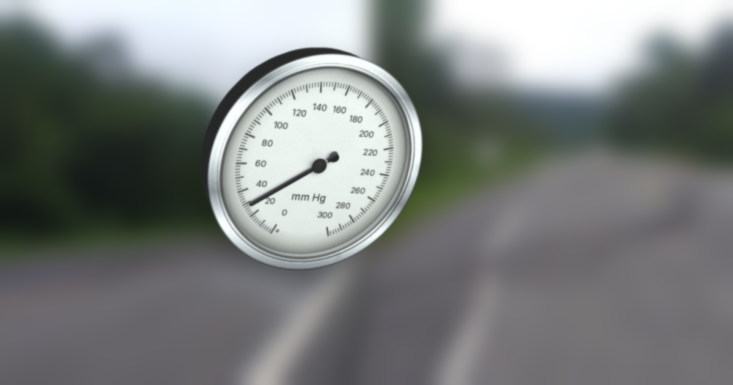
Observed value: 30; mmHg
